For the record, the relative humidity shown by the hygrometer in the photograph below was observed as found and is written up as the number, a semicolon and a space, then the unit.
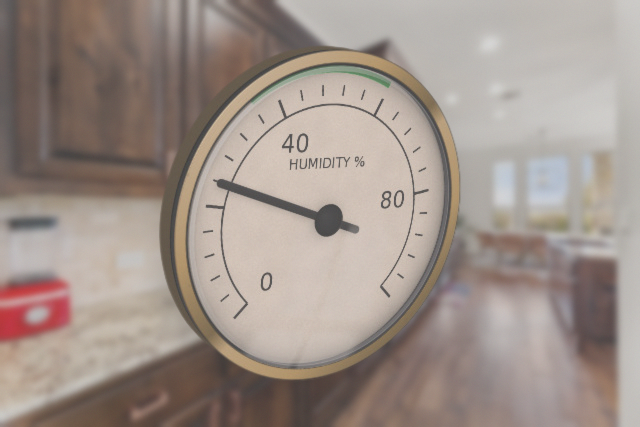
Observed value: 24; %
